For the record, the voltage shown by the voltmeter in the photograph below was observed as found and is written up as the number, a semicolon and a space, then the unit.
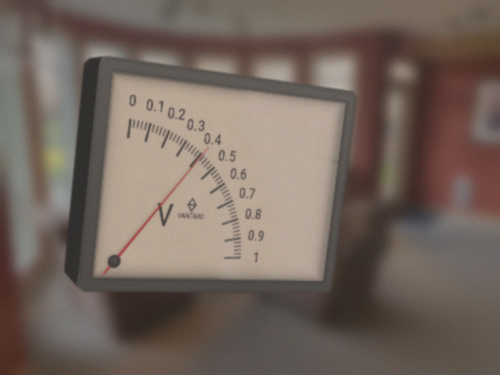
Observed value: 0.4; V
